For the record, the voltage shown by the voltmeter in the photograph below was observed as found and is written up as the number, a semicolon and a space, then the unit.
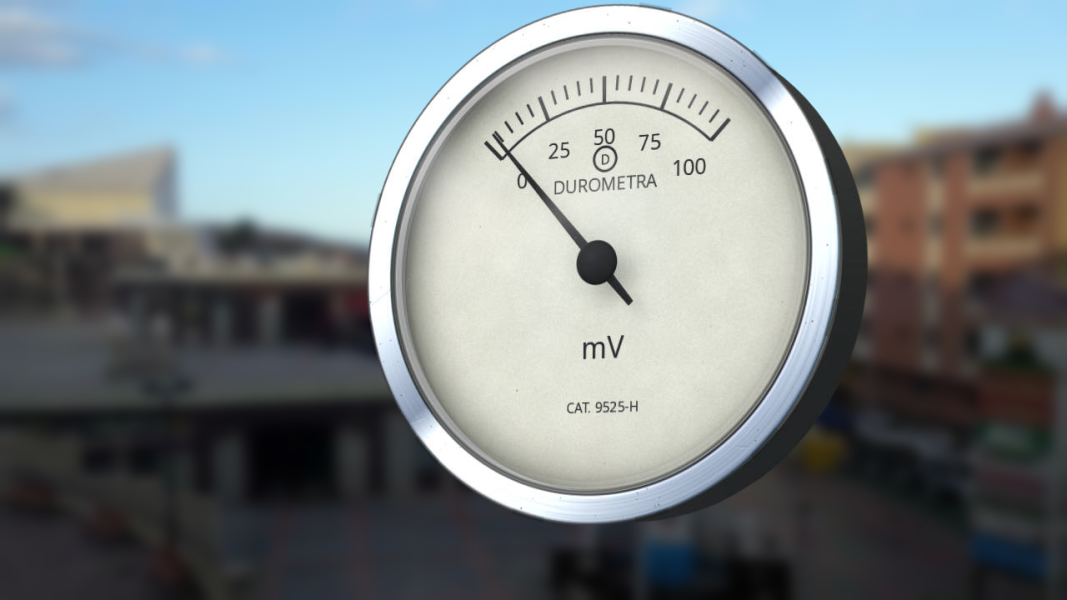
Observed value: 5; mV
